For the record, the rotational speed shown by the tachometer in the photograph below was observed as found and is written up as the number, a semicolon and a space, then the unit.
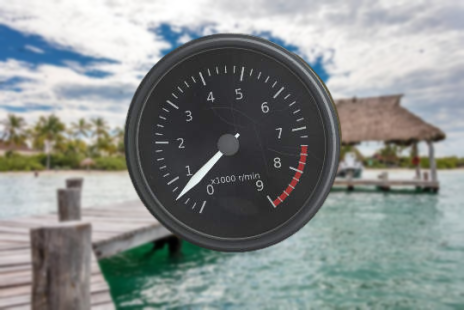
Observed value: 600; rpm
